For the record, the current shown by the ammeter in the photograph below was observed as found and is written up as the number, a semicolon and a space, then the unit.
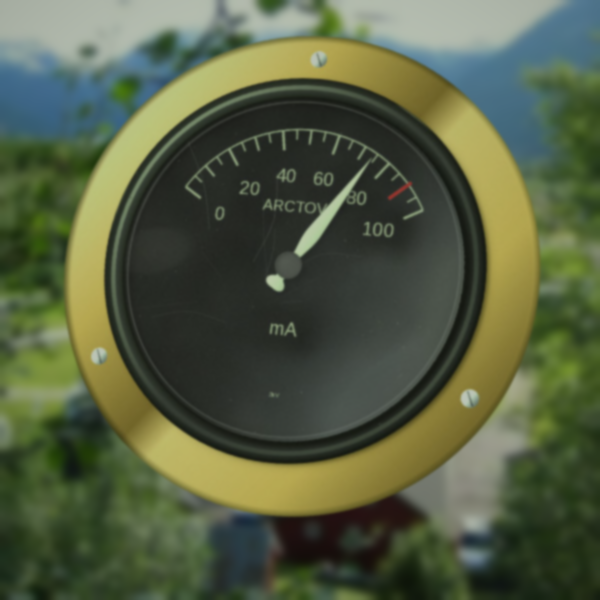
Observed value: 75; mA
